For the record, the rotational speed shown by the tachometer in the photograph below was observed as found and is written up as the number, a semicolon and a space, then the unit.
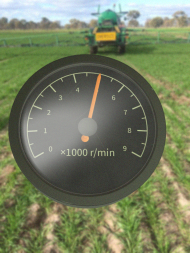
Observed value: 5000; rpm
